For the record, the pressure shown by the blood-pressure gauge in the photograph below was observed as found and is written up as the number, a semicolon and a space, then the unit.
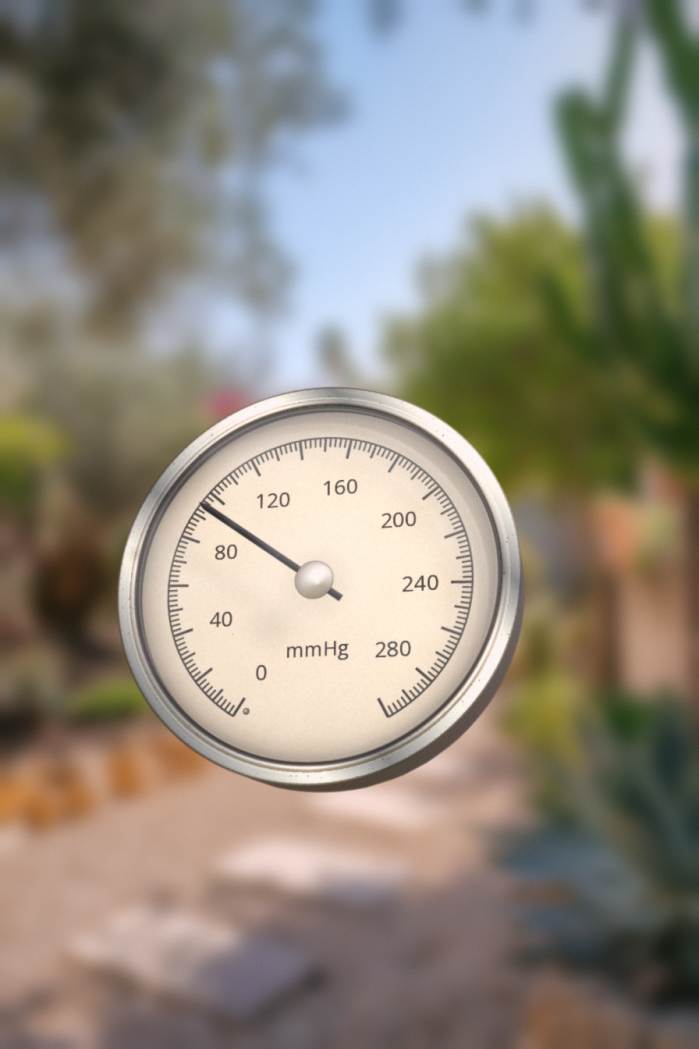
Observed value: 94; mmHg
